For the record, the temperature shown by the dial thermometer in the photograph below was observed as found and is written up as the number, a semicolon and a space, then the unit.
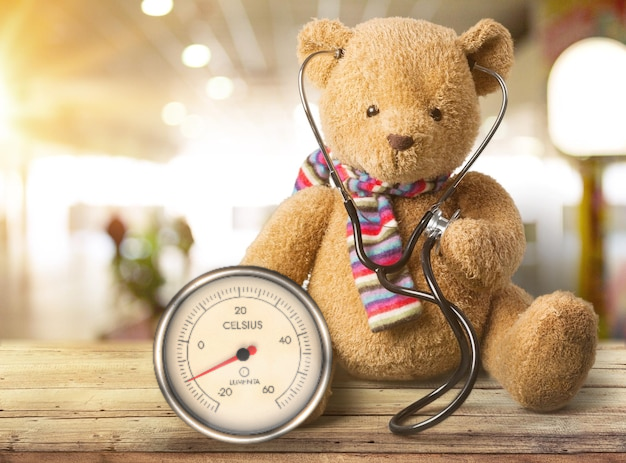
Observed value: -10; °C
